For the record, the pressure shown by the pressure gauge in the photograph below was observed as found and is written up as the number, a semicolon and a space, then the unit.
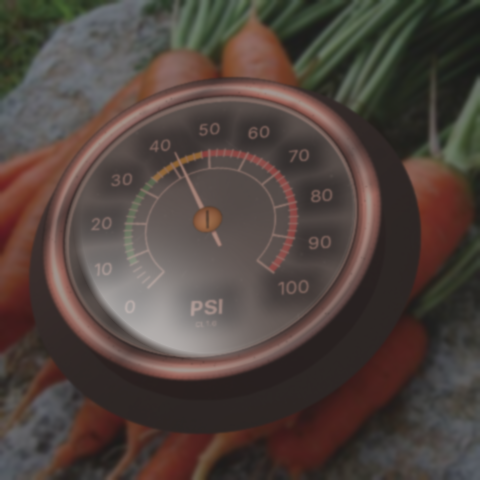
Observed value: 42; psi
